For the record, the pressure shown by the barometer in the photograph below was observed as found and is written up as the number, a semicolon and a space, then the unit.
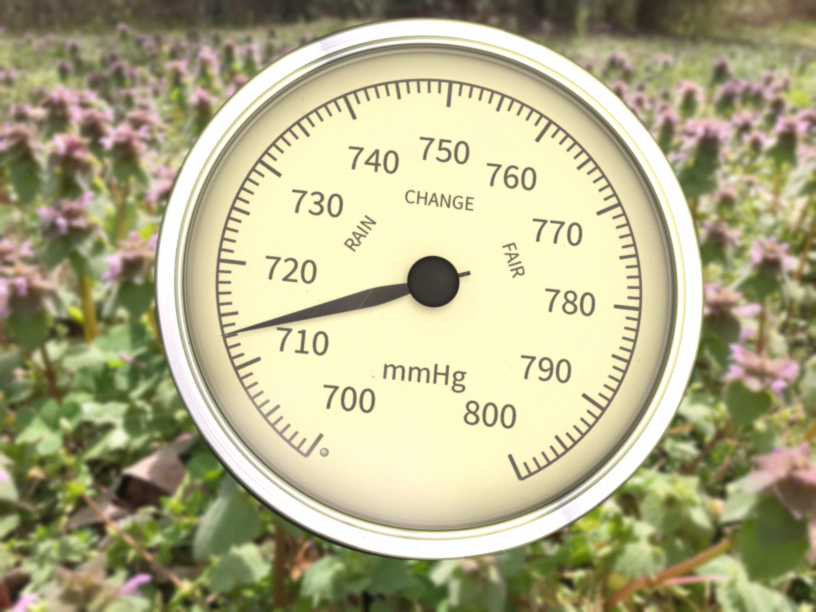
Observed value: 713; mmHg
